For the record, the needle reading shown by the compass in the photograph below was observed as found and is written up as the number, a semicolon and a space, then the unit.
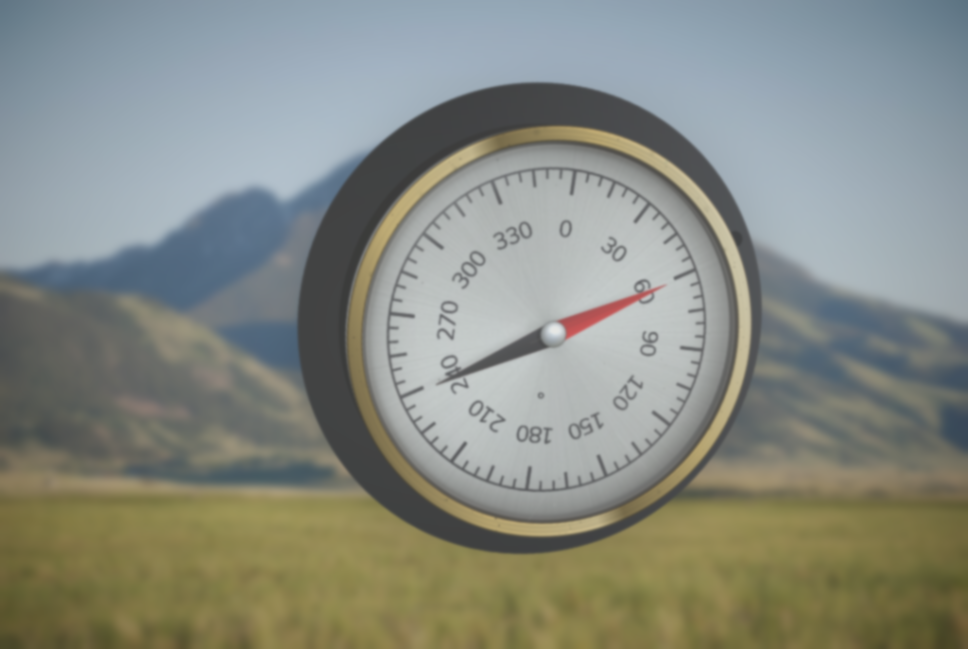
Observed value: 60; °
